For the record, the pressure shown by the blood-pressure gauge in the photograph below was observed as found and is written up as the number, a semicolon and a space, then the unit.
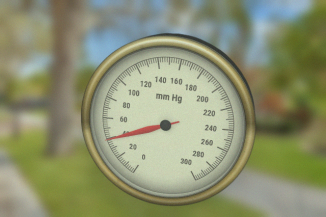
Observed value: 40; mmHg
